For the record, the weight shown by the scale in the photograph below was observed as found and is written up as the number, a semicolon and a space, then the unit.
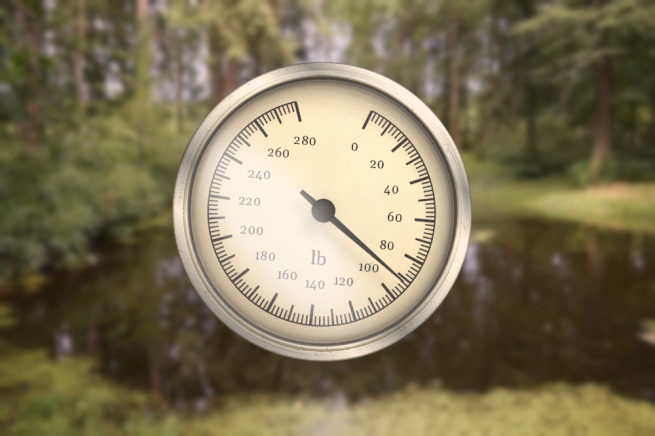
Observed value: 92; lb
